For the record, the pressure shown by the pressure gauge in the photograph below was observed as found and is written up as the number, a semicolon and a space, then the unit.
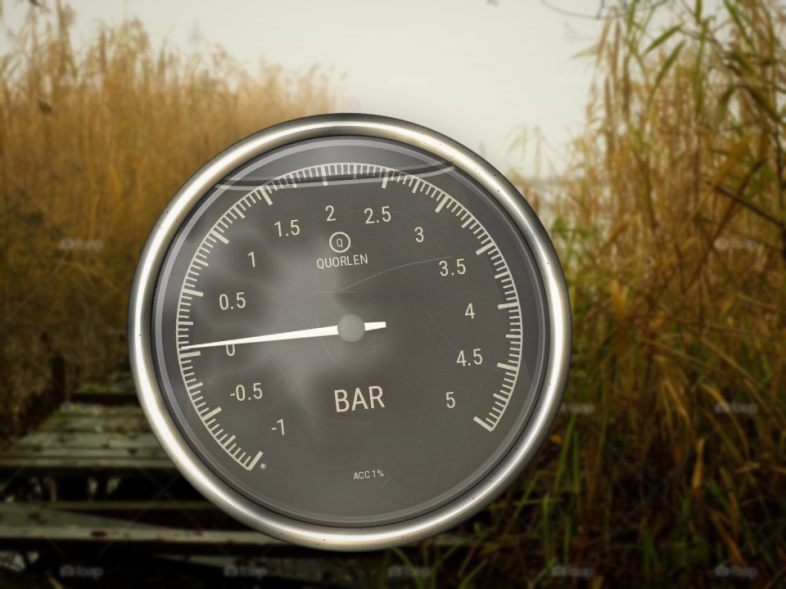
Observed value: 0.05; bar
